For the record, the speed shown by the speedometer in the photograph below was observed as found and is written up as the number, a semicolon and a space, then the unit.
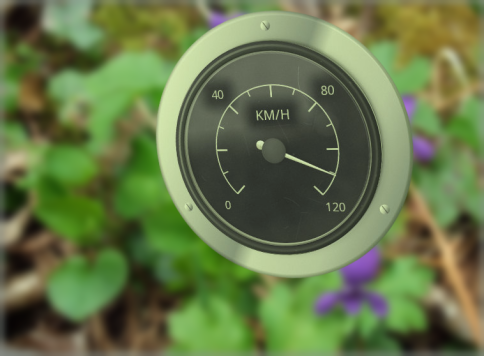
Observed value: 110; km/h
